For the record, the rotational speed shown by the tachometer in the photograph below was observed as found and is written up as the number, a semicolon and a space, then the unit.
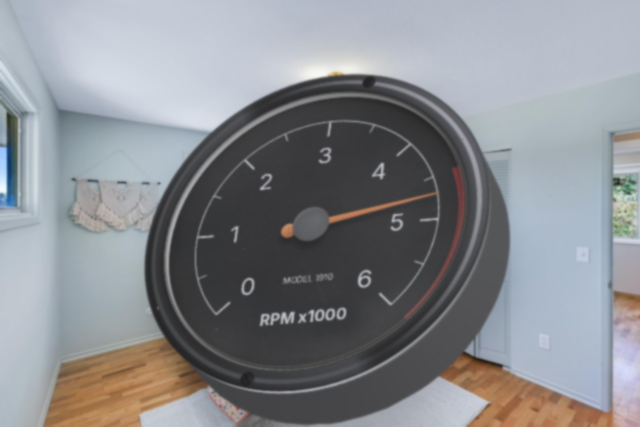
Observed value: 4750; rpm
